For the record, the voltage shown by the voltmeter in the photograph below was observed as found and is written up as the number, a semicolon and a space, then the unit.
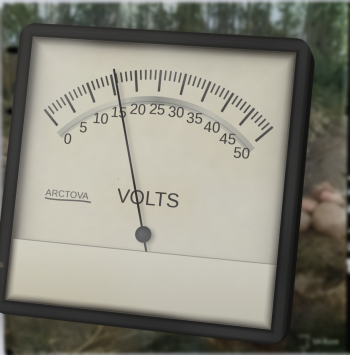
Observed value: 16; V
